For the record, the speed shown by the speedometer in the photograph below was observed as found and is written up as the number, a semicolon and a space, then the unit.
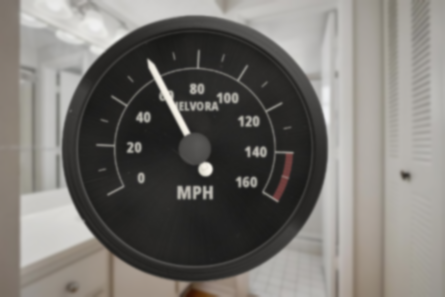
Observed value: 60; mph
